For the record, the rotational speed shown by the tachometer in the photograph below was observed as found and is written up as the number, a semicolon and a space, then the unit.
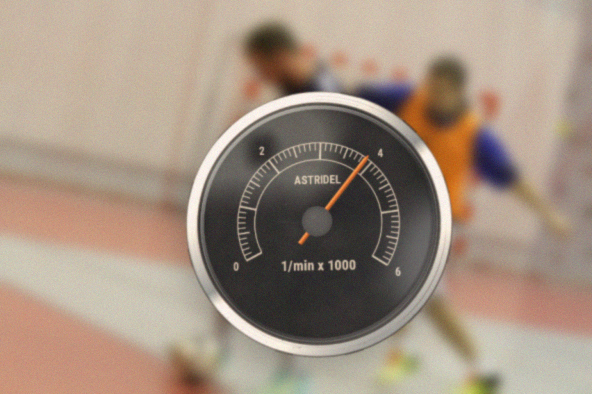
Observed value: 3900; rpm
